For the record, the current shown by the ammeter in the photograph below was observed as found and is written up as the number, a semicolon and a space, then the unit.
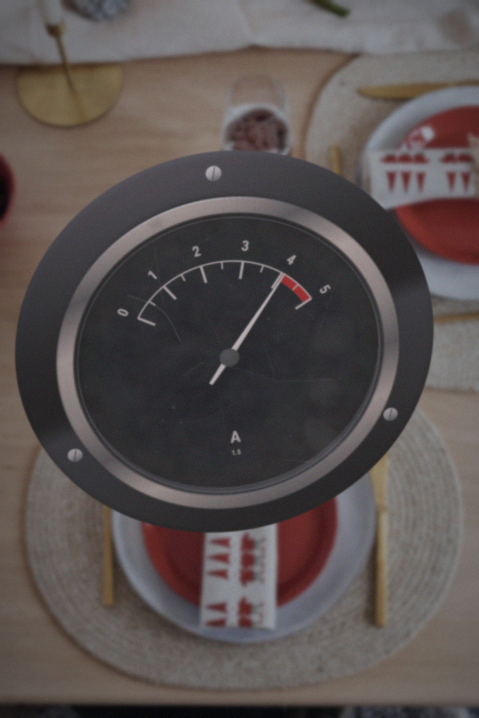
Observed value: 4; A
